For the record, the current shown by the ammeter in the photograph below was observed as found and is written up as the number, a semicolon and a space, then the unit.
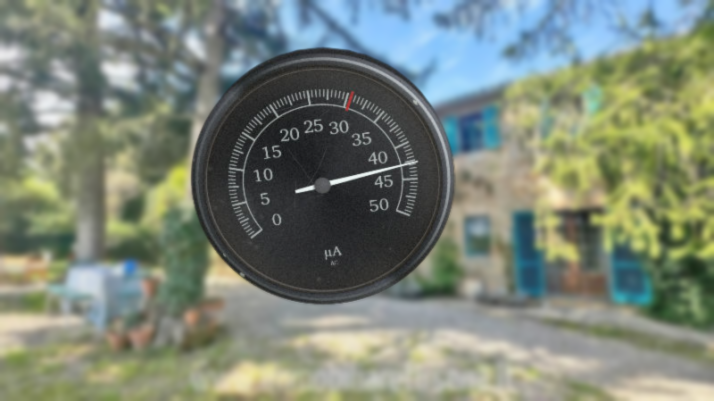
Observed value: 42.5; µA
